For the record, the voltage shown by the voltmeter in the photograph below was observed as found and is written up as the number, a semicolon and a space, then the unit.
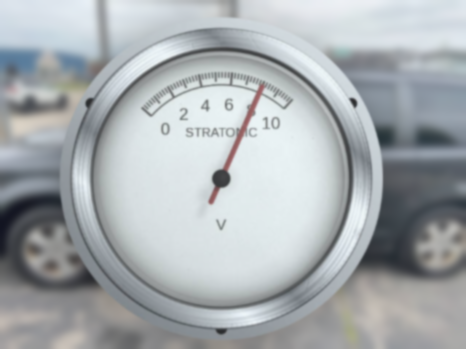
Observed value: 8; V
